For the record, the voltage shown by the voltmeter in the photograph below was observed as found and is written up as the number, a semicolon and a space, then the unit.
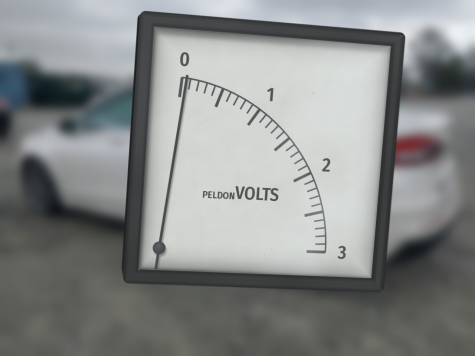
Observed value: 0.05; V
